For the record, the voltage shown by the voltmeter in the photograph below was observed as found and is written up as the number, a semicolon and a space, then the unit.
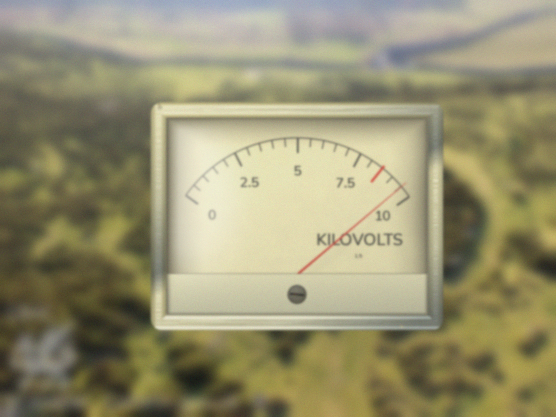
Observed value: 9.5; kV
